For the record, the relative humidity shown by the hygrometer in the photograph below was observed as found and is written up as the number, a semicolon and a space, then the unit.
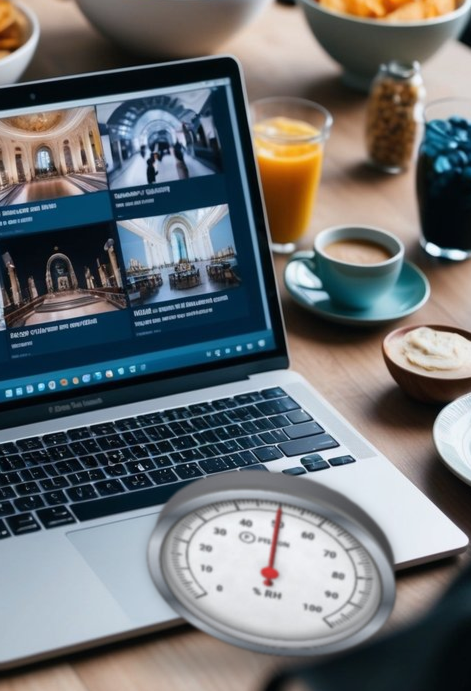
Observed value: 50; %
